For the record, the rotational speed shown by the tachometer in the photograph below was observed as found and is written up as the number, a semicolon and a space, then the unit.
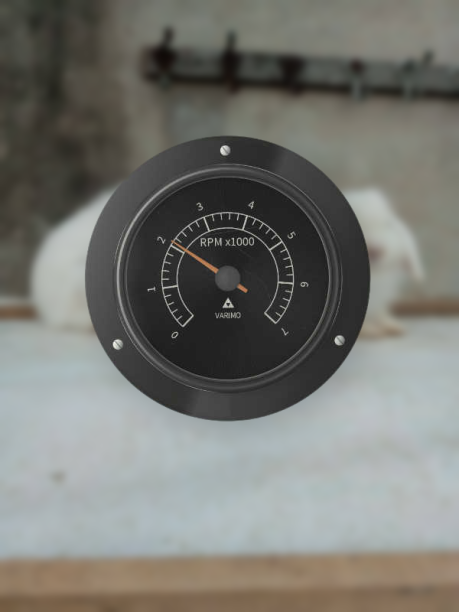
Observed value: 2100; rpm
